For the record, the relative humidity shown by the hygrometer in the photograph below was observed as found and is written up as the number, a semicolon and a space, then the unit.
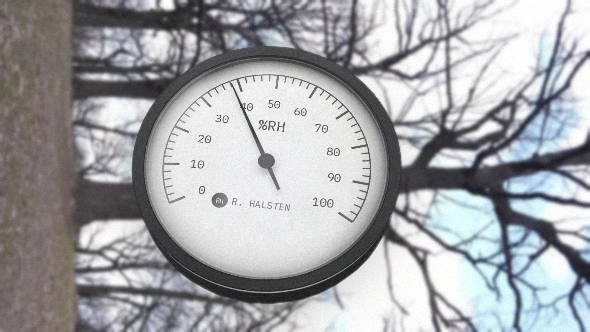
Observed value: 38; %
